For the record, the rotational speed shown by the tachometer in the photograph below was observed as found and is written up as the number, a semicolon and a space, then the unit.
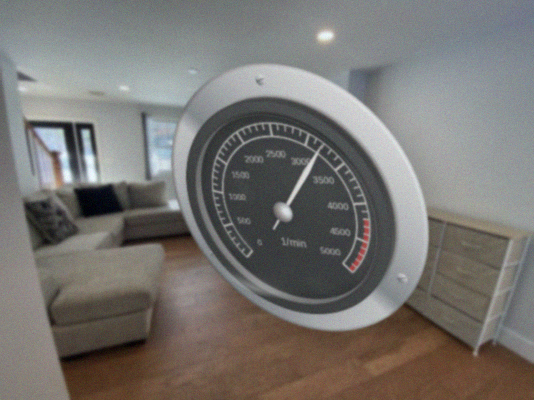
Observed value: 3200; rpm
